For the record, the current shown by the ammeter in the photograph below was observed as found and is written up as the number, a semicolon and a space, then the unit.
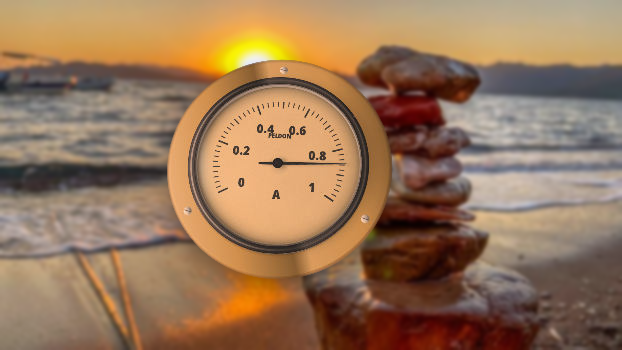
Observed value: 0.86; A
